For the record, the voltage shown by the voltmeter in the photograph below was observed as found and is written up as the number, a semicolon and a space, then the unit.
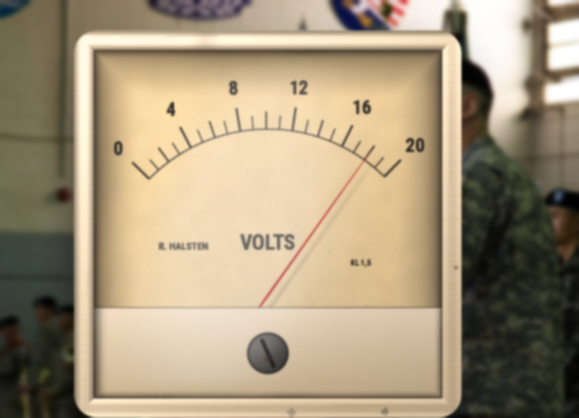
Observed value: 18; V
